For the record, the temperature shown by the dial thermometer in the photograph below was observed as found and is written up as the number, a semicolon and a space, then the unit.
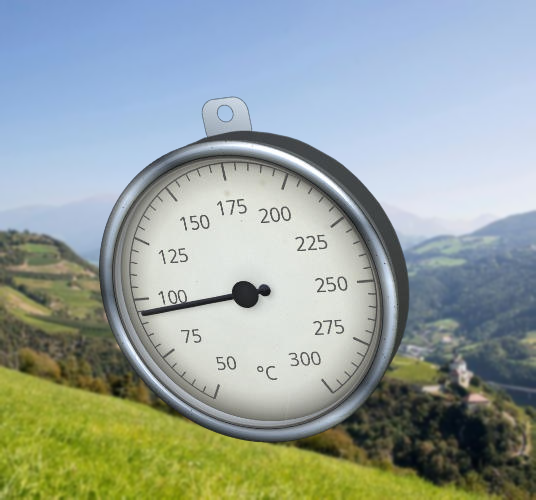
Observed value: 95; °C
